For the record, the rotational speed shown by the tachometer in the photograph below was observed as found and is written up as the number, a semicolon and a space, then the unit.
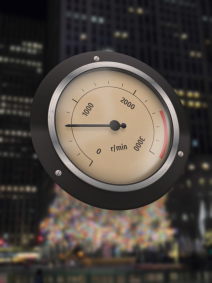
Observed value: 600; rpm
